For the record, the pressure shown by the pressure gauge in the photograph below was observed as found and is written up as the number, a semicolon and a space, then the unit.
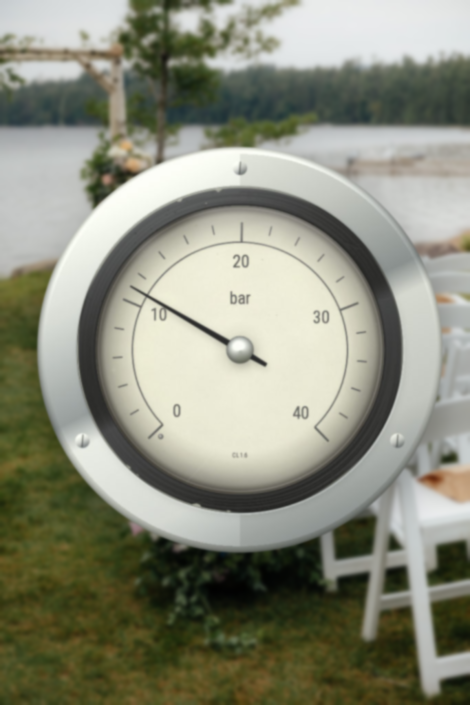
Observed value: 11; bar
